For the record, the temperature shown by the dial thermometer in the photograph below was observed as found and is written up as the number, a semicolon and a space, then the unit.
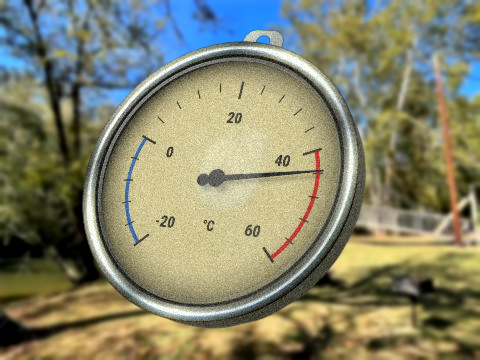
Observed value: 44; °C
